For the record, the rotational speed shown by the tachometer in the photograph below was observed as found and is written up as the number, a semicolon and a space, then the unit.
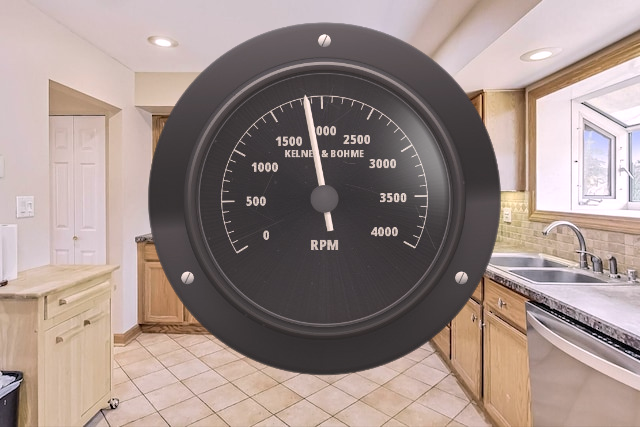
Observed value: 1850; rpm
